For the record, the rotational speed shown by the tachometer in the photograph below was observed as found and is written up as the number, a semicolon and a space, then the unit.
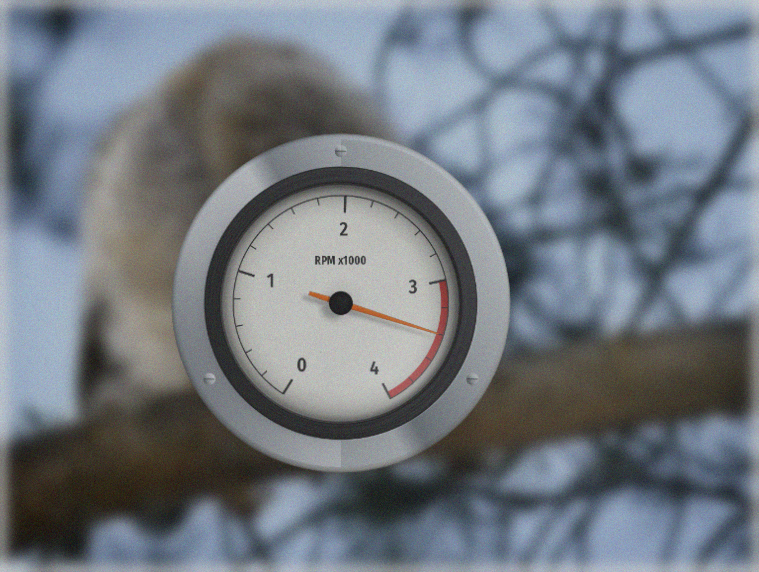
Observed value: 3400; rpm
